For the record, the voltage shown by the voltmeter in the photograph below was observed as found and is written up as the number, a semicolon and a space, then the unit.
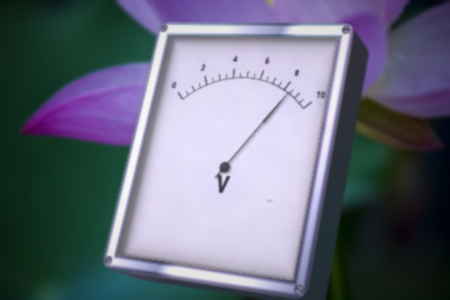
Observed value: 8.5; V
